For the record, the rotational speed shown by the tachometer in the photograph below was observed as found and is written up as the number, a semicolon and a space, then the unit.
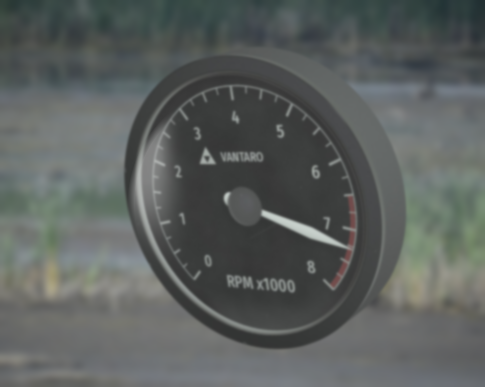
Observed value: 7250; rpm
